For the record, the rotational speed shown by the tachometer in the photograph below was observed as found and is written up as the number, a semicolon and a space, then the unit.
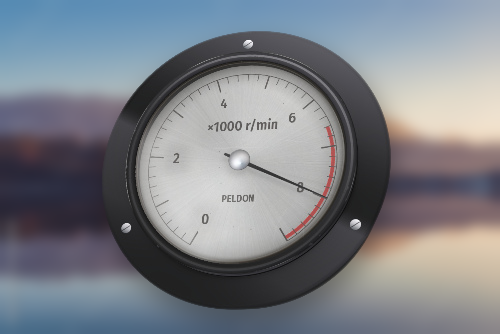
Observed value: 8000; rpm
